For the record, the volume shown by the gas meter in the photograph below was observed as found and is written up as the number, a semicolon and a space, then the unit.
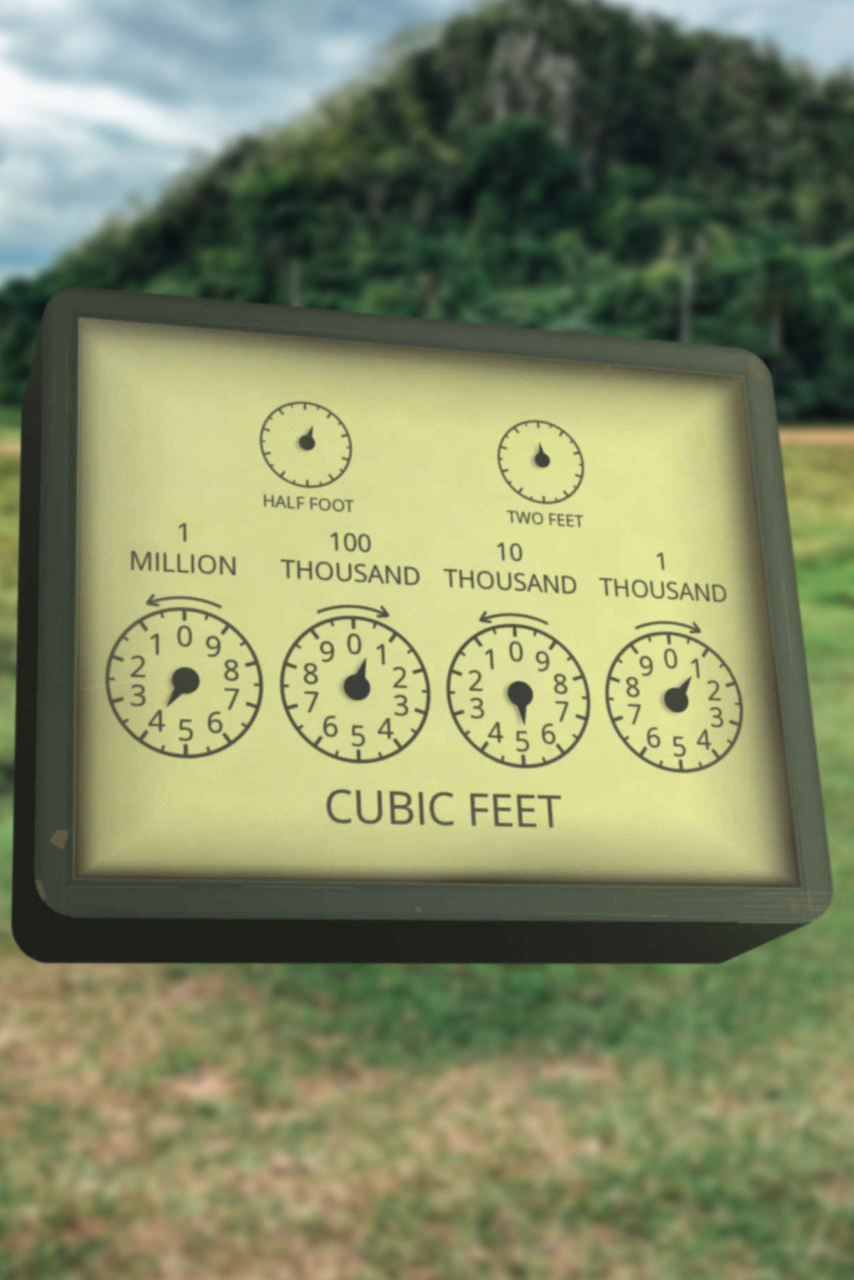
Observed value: 405100; ft³
